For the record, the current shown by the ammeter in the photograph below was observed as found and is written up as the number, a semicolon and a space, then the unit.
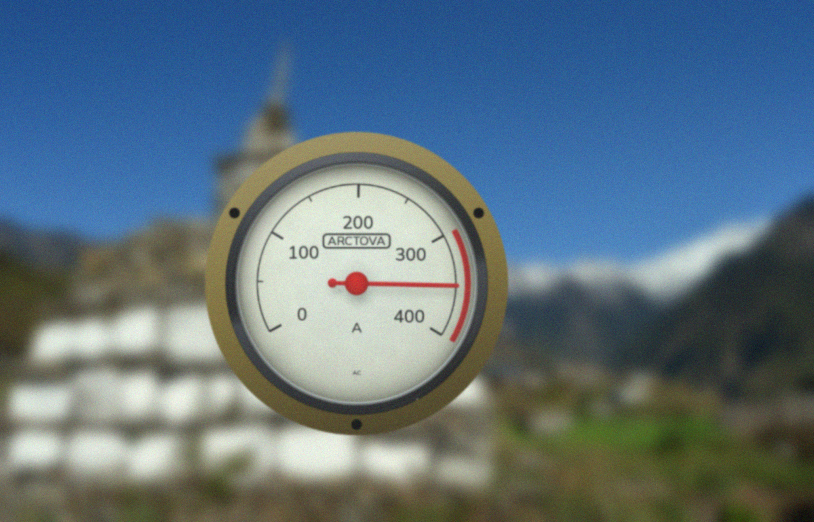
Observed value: 350; A
